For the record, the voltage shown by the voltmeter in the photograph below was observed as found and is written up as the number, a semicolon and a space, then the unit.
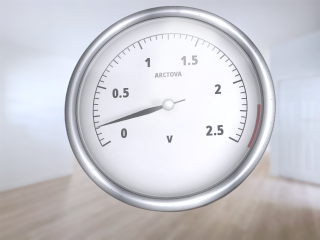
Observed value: 0.15; V
